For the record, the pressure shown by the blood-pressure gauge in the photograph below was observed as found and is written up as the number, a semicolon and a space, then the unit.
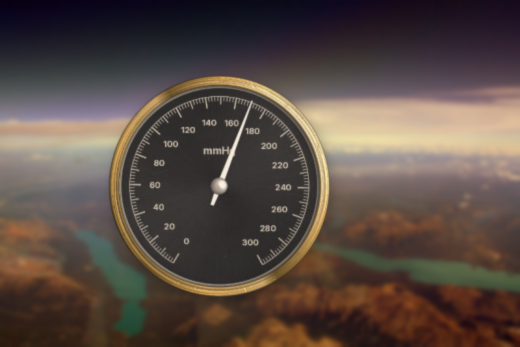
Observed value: 170; mmHg
